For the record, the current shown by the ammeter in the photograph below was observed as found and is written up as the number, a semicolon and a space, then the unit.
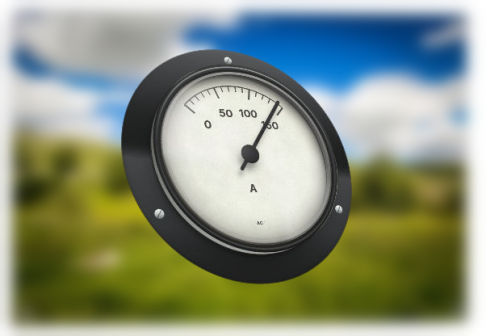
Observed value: 140; A
